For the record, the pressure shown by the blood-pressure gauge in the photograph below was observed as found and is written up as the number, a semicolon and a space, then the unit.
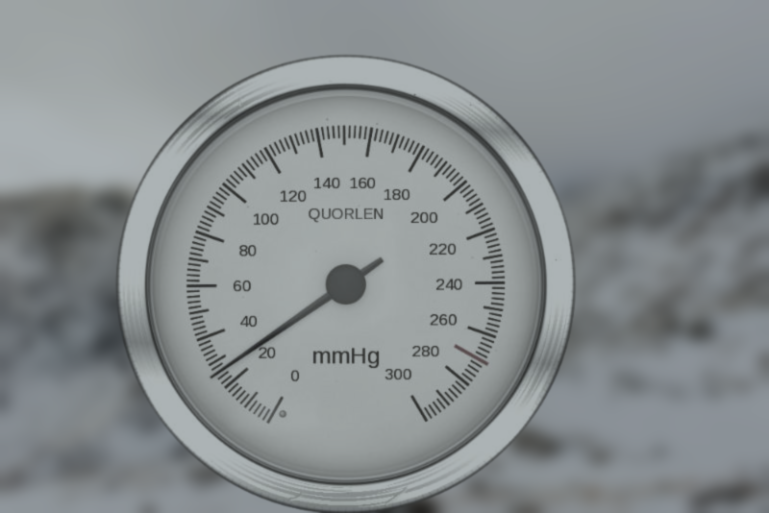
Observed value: 26; mmHg
